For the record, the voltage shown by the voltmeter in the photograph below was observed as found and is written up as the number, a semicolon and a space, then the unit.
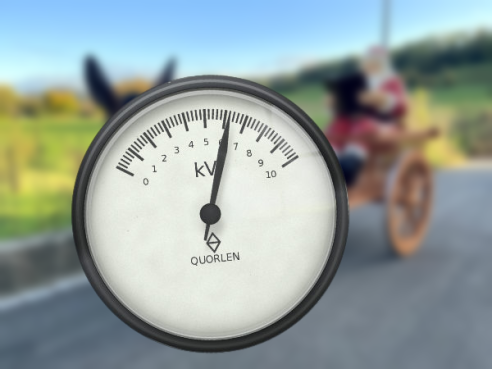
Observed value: 6.2; kV
